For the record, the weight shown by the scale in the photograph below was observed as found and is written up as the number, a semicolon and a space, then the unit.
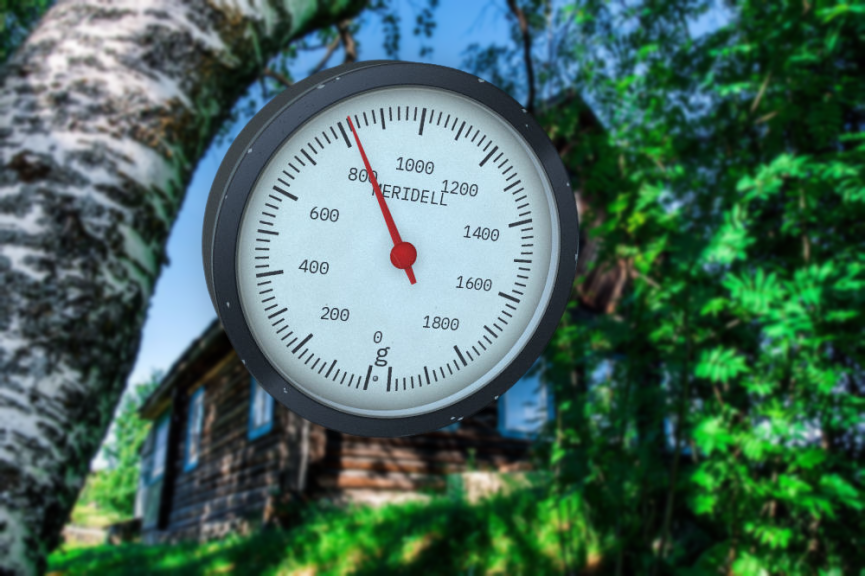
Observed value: 820; g
